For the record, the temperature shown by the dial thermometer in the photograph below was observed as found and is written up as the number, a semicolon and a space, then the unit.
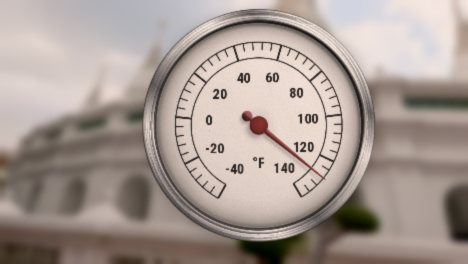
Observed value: 128; °F
